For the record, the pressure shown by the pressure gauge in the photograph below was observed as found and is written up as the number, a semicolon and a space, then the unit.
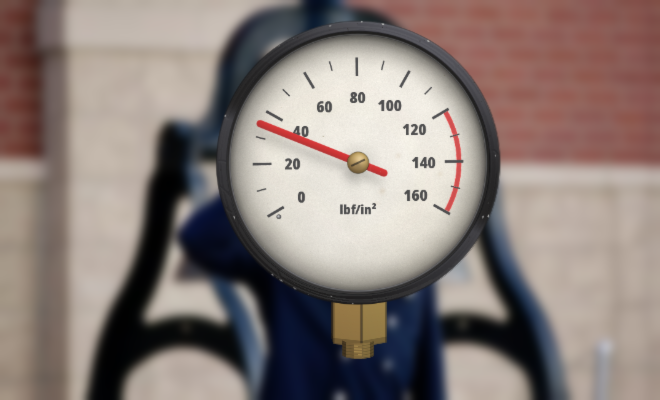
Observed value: 35; psi
